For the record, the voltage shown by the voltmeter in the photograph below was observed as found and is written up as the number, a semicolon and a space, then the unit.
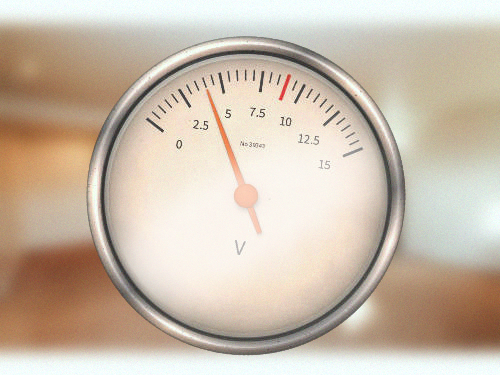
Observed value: 4; V
